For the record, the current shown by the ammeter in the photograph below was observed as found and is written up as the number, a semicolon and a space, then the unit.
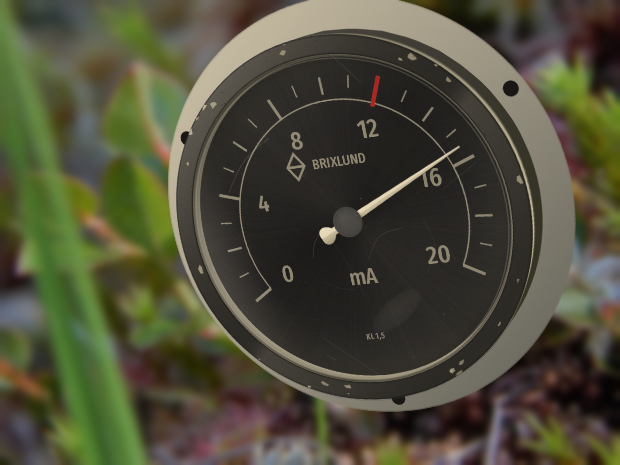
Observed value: 15.5; mA
